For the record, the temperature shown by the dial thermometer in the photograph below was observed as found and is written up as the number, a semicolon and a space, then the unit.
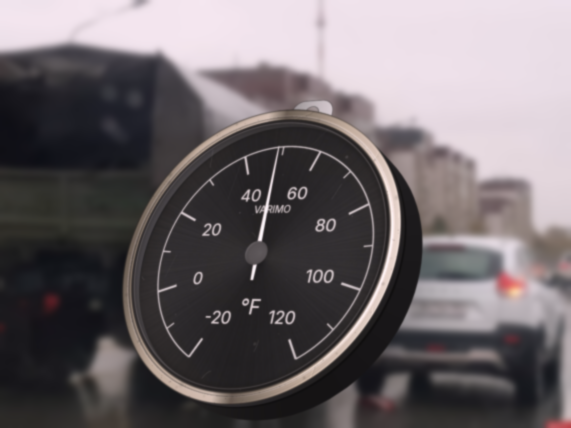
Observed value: 50; °F
